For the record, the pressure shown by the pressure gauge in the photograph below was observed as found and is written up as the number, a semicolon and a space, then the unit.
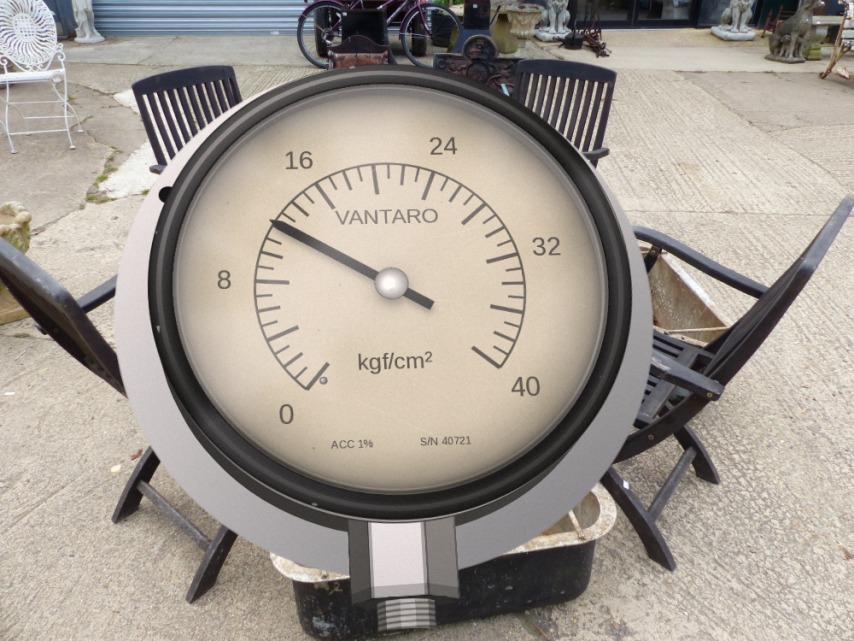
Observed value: 12; kg/cm²
